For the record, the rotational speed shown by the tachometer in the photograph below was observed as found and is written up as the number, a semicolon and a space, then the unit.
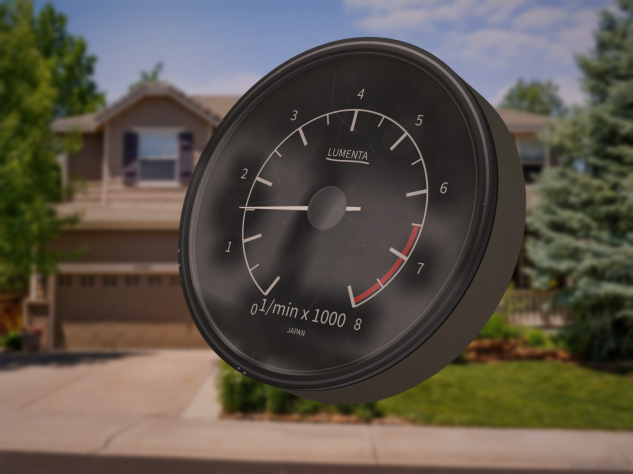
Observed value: 1500; rpm
